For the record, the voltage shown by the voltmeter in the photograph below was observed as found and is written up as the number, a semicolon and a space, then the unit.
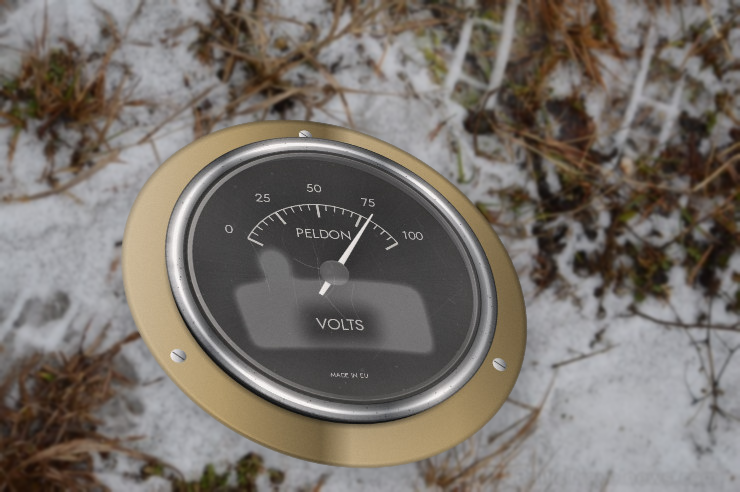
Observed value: 80; V
